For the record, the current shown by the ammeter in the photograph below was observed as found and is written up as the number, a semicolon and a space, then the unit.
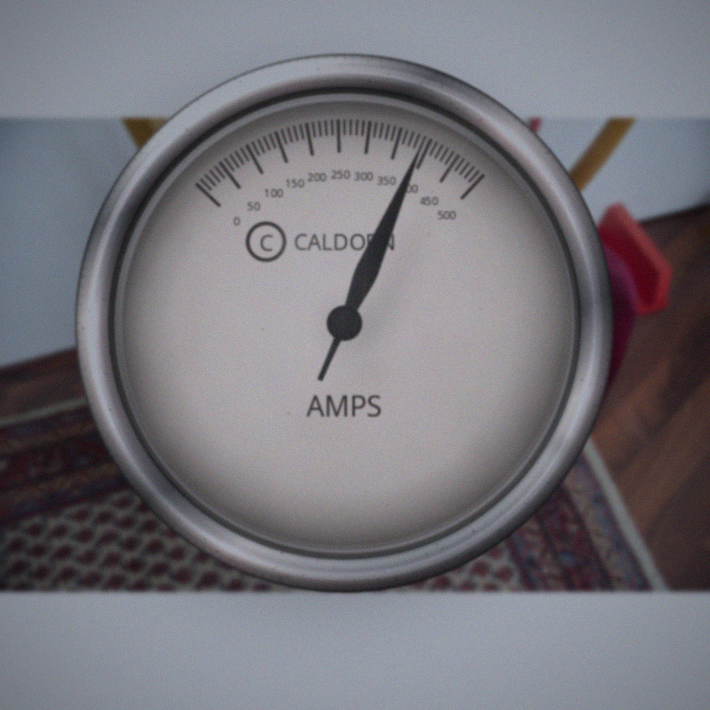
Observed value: 390; A
